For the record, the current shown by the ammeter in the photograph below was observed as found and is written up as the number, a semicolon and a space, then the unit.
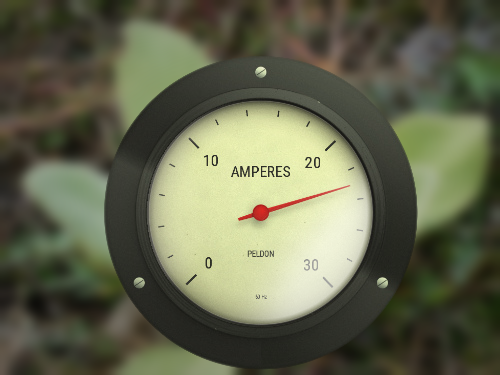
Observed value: 23; A
